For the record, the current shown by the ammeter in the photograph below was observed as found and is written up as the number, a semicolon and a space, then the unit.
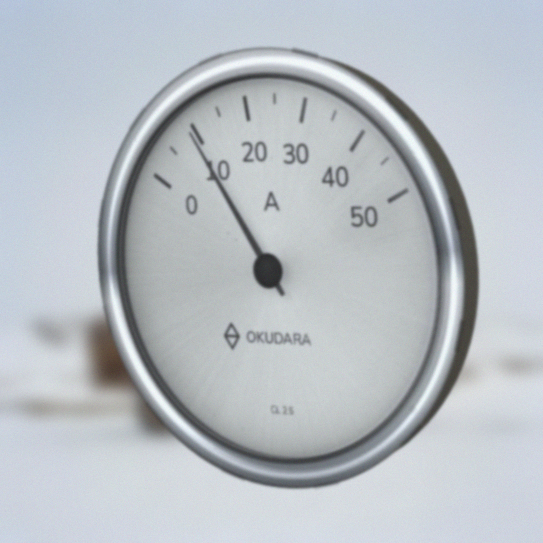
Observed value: 10; A
